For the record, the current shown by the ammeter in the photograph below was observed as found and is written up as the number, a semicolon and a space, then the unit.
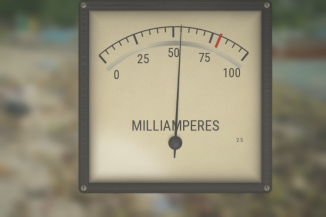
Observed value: 55; mA
